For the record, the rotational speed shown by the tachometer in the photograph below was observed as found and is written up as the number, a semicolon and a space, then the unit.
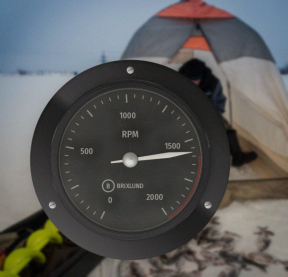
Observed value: 1575; rpm
